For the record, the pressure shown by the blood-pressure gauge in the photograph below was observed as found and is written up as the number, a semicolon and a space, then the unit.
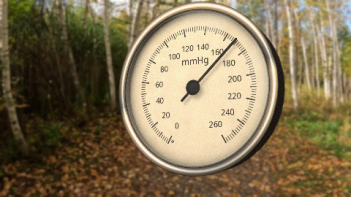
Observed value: 170; mmHg
